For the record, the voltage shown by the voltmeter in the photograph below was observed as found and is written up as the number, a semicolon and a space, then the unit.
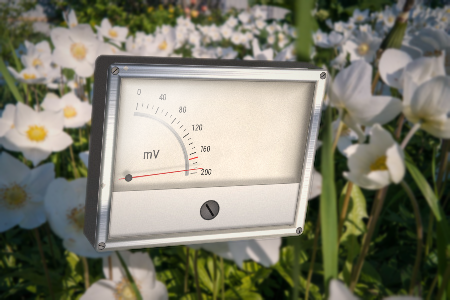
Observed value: 190; mV
